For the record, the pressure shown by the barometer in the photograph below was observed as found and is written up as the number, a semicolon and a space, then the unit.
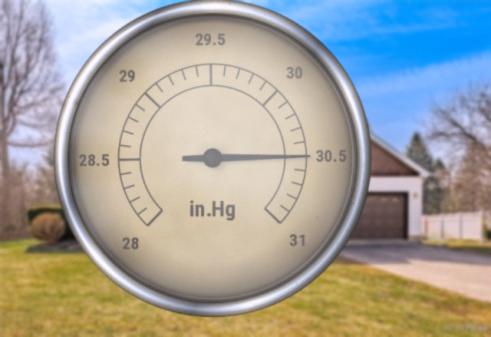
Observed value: 30.5; inHg
